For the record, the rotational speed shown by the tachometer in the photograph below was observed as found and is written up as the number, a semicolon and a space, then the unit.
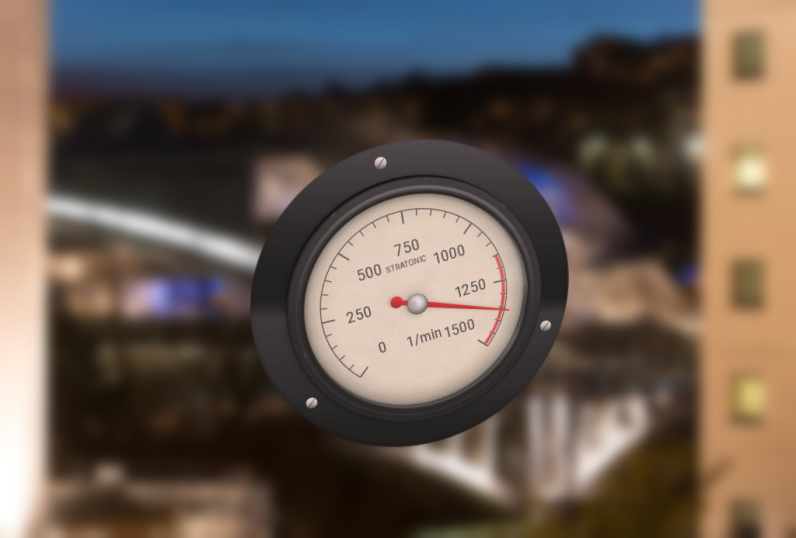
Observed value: 1350; rpm
